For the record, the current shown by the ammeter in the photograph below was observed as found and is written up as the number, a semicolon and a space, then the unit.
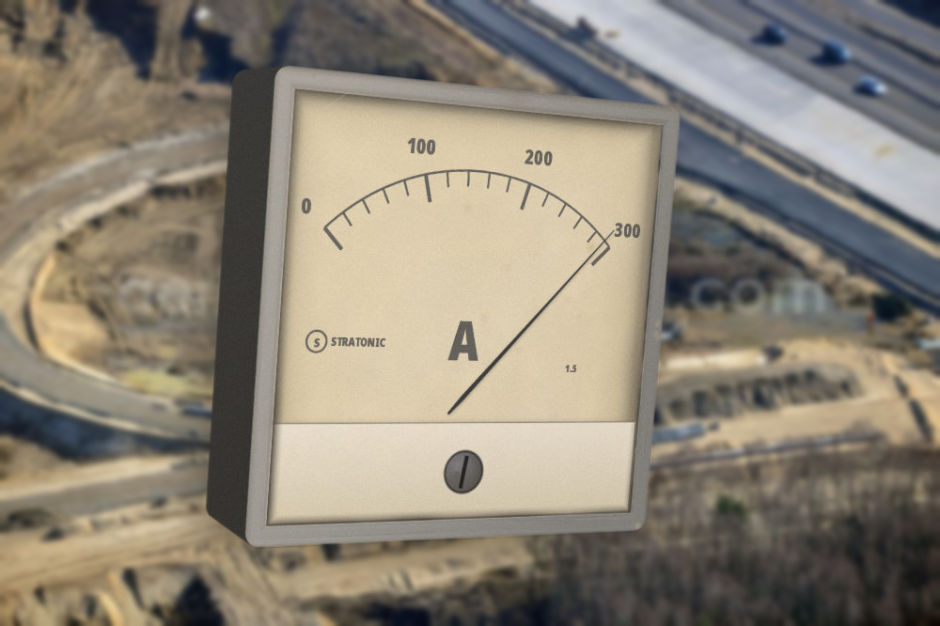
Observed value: 290; A
